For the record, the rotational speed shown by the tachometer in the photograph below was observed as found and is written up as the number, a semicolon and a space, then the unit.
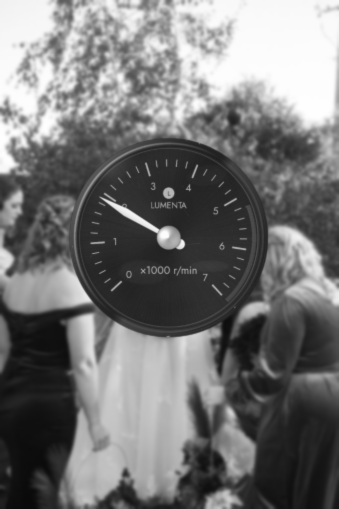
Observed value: 1900; rpm
